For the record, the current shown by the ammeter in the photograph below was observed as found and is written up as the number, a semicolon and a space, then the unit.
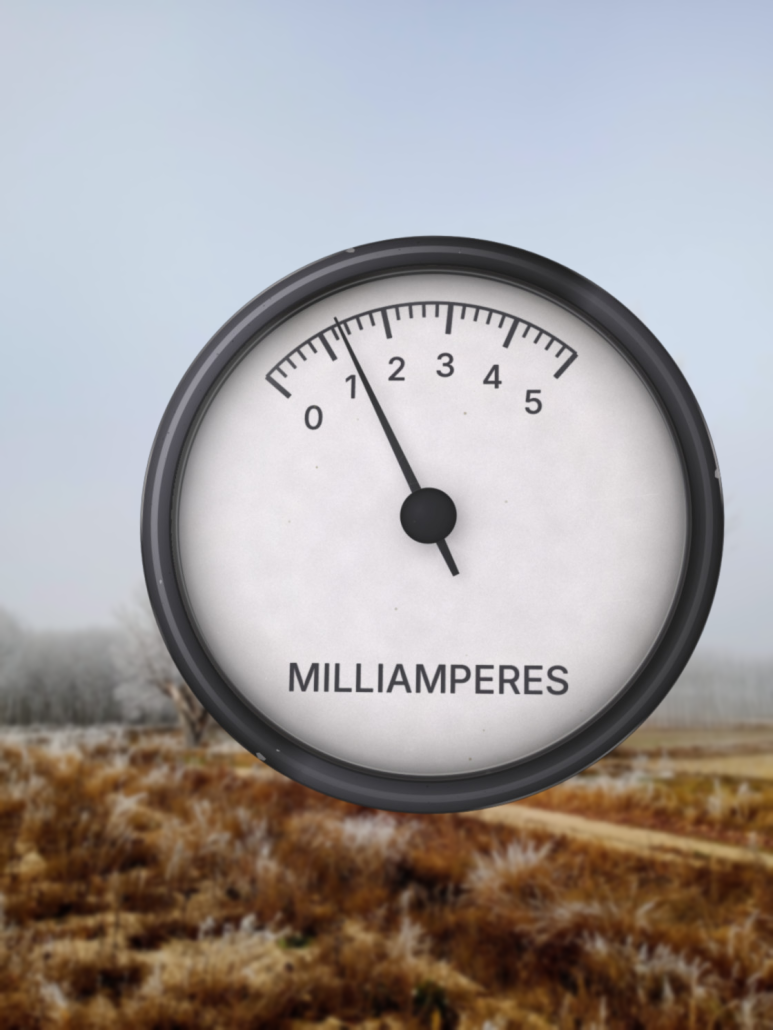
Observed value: 1.3; mA
